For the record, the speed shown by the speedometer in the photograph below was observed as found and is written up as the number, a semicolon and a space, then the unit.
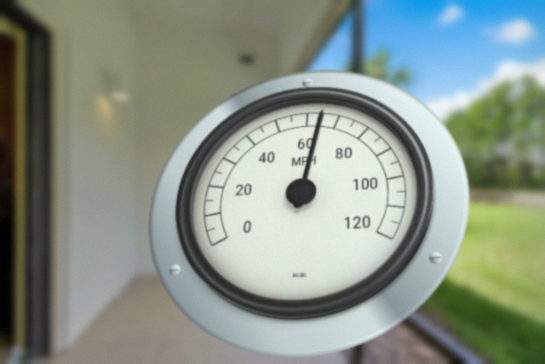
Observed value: 65; mph
